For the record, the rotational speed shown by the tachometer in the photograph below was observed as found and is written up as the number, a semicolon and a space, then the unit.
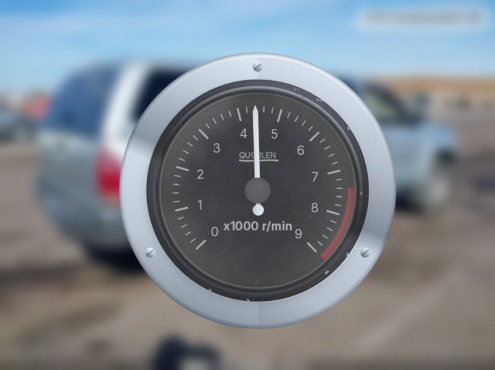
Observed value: 4400; rpm
